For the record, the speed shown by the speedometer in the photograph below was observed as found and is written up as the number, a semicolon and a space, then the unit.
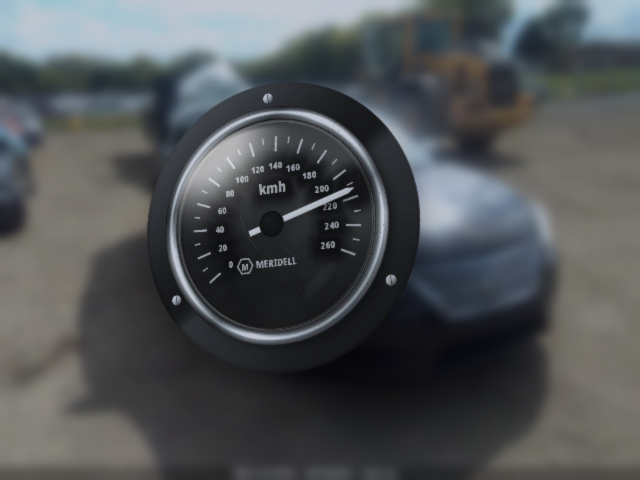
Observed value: 215; km/h
